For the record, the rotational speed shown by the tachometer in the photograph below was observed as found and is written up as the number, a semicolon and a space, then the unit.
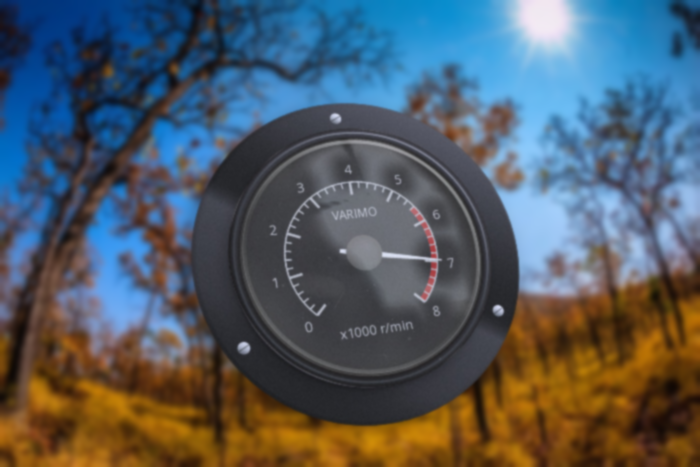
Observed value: 7000; rpm
